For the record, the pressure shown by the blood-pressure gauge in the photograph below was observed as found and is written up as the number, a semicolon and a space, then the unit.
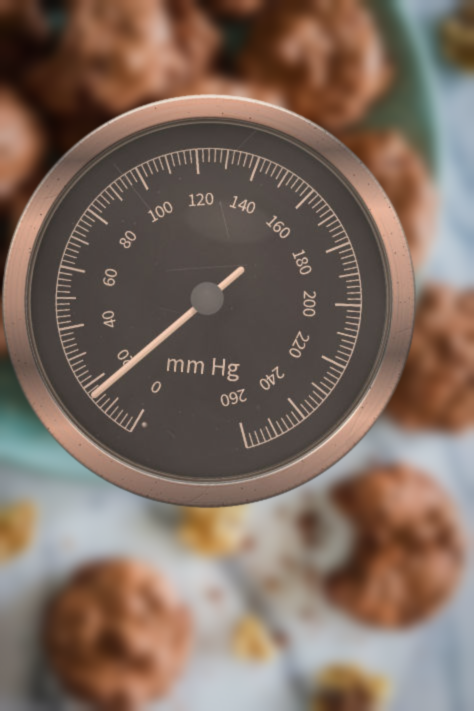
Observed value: 16; mmHg
